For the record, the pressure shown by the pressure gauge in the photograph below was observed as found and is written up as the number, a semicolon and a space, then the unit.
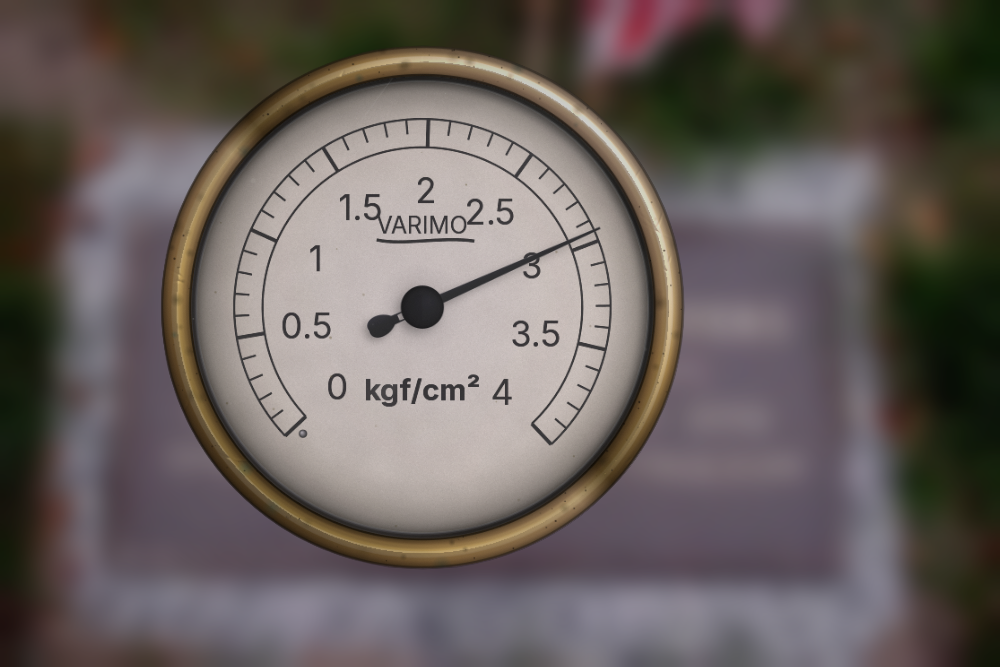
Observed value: 2.95; kg/cm²
